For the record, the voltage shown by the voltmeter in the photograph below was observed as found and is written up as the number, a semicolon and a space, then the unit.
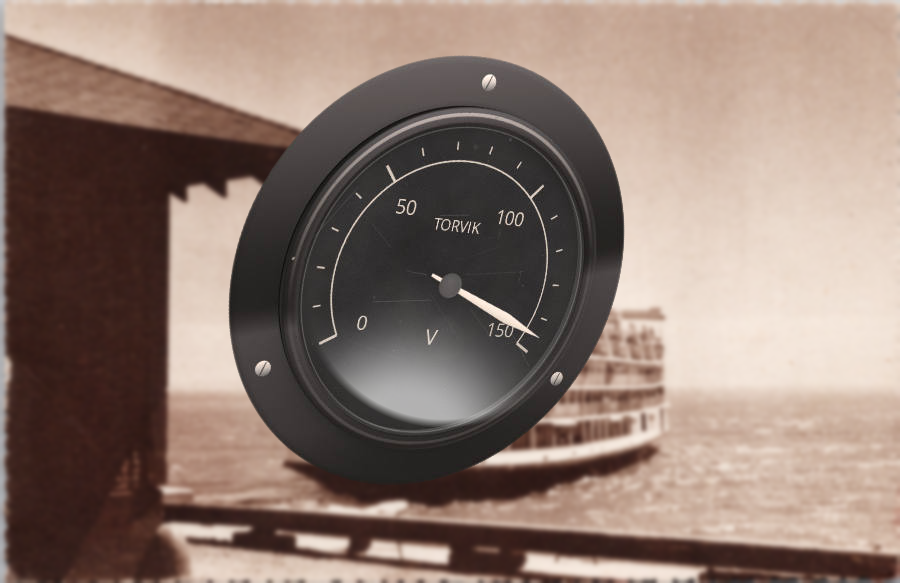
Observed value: 145; V
